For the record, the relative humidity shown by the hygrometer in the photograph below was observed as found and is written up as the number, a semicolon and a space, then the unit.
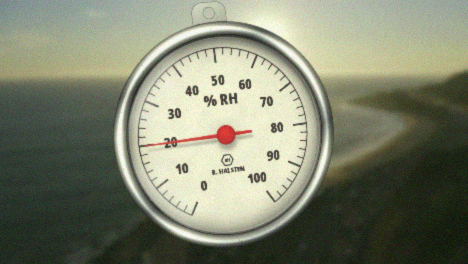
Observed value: 20; %
